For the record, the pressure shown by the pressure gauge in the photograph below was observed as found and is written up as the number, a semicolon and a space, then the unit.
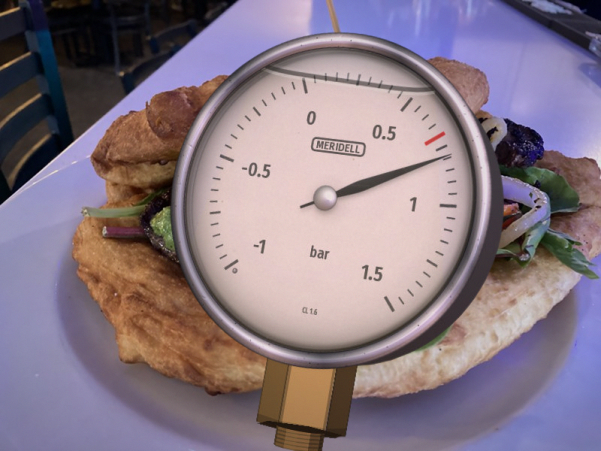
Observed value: 0.8; bar
